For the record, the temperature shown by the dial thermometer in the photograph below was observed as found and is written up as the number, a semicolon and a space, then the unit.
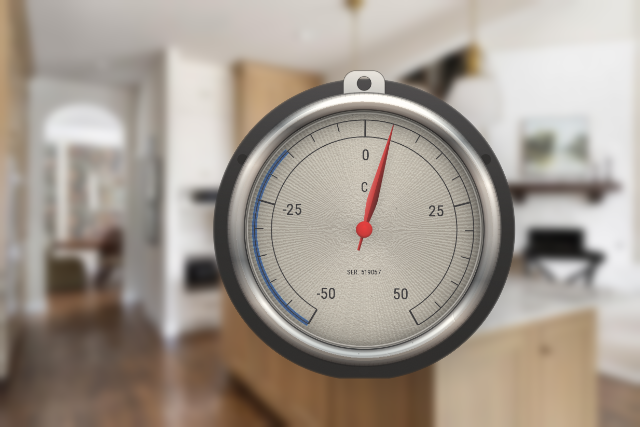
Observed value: 5; °C
